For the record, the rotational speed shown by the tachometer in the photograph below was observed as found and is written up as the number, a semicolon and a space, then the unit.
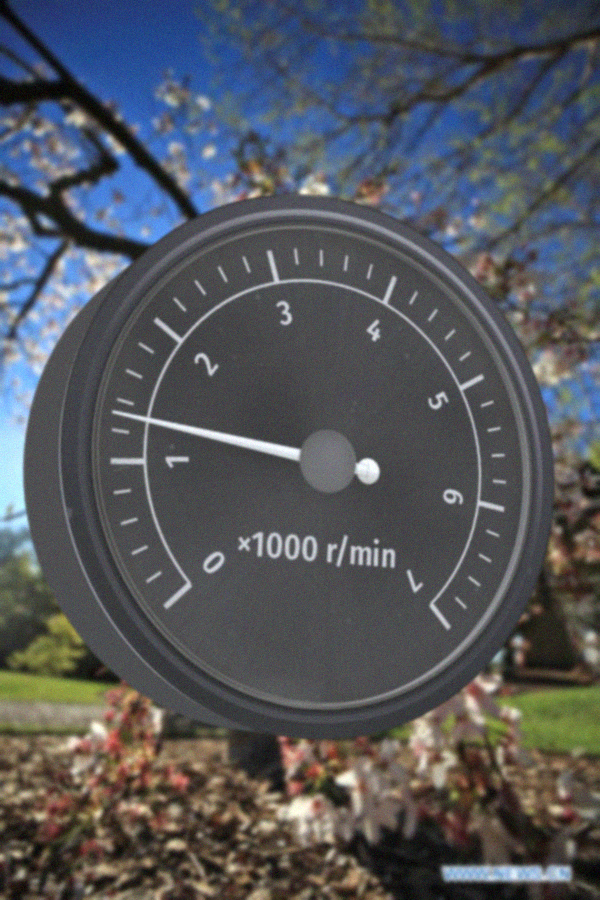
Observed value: 1300; rpm
